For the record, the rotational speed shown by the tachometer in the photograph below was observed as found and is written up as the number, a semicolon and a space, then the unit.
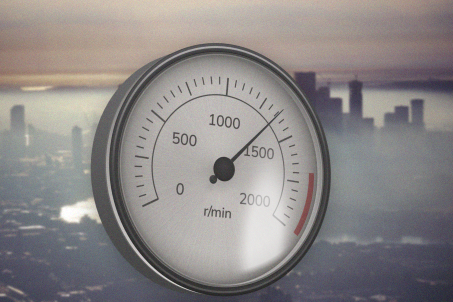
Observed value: 1350; rpm
